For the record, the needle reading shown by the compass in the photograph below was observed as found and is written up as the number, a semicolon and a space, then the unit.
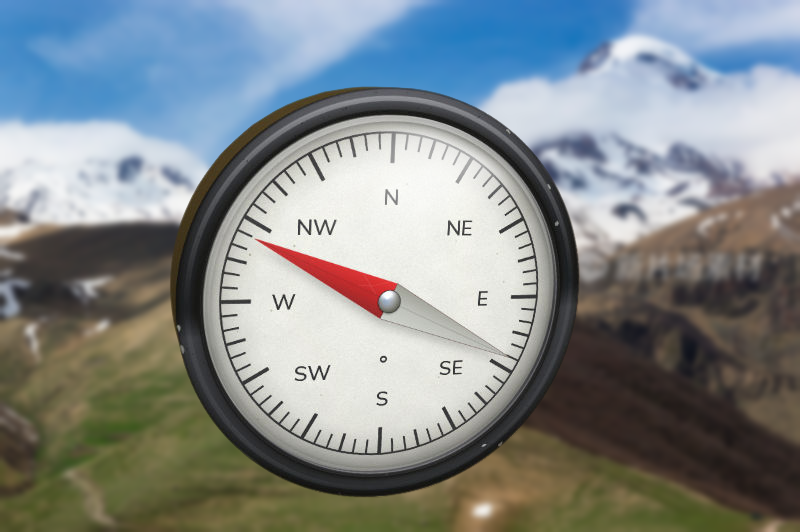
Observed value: 295; °
